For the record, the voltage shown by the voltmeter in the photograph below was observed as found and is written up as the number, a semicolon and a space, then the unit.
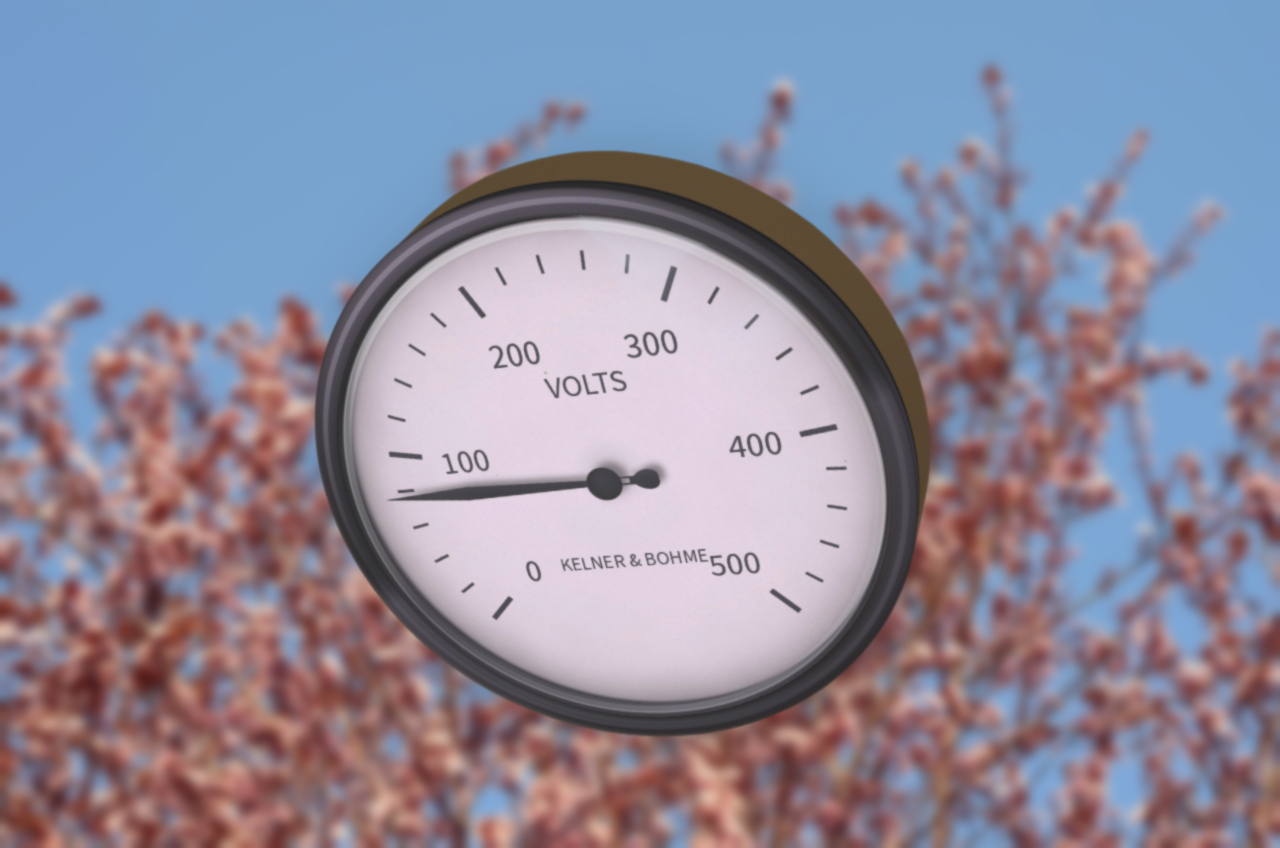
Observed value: 80; V
